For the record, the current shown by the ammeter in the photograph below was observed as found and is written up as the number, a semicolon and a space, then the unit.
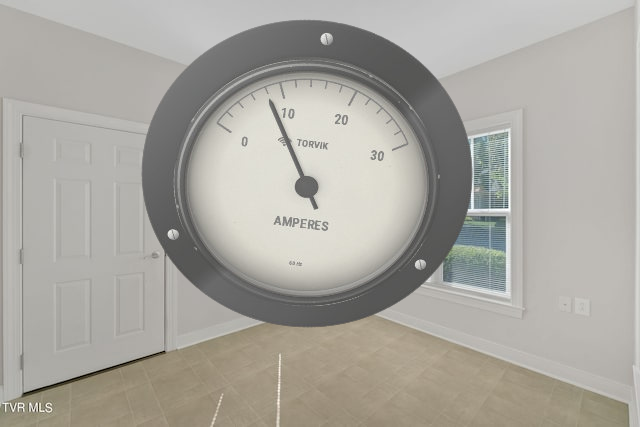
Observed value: 8; A
